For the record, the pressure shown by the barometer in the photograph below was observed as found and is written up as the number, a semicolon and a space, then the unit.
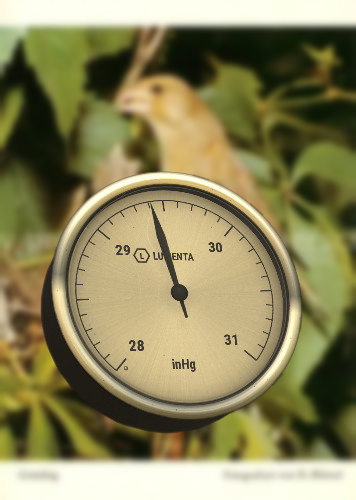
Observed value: 29.4; inHg
